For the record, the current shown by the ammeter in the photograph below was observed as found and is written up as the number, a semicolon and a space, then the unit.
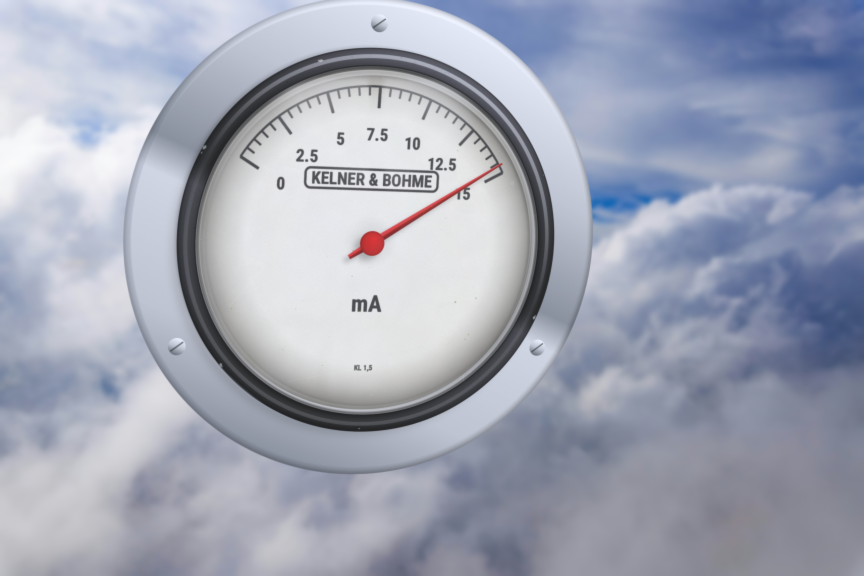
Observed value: 14.5; mA
